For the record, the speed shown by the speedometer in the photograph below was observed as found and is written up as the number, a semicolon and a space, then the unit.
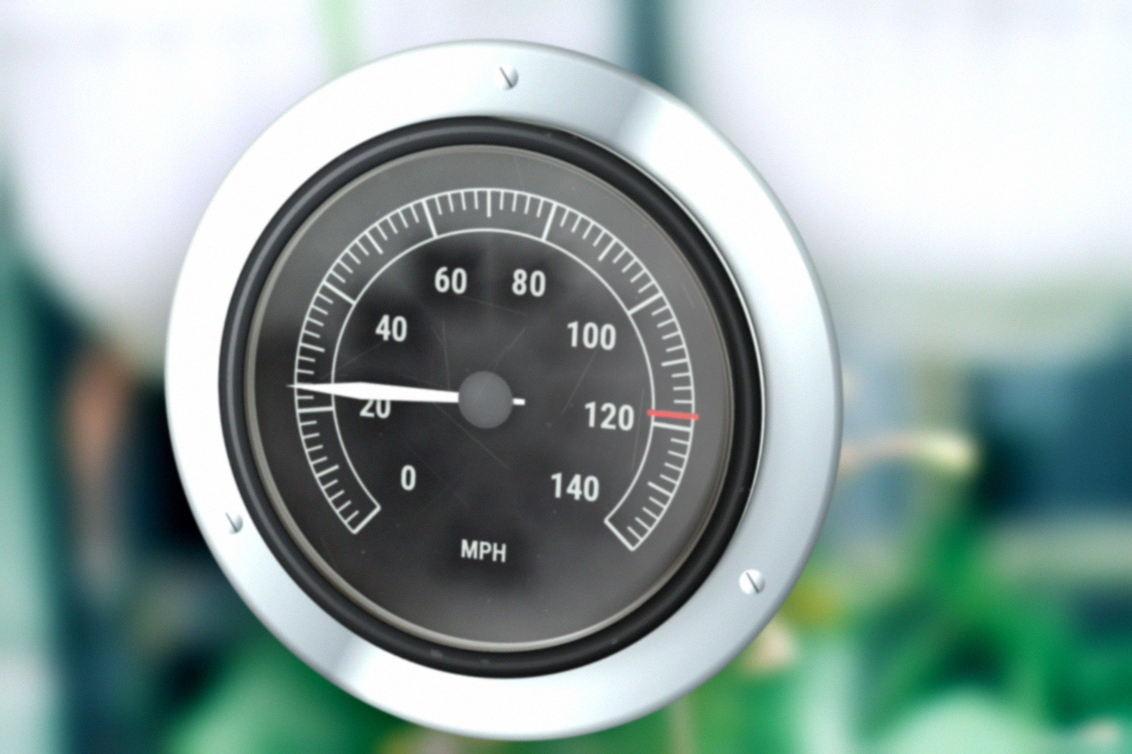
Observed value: 24; mph
